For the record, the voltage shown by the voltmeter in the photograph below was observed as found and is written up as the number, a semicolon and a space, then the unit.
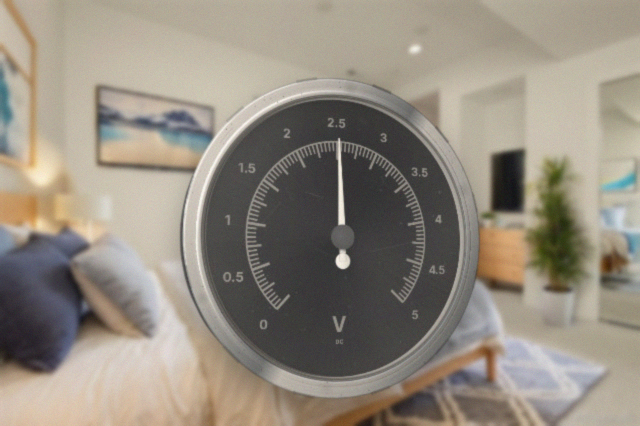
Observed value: 2.5; V
